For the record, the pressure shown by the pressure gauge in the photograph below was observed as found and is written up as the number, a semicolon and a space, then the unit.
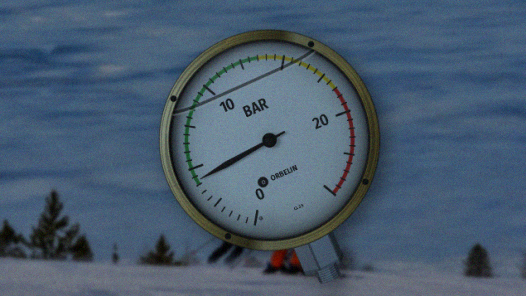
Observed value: 4.25; bar
